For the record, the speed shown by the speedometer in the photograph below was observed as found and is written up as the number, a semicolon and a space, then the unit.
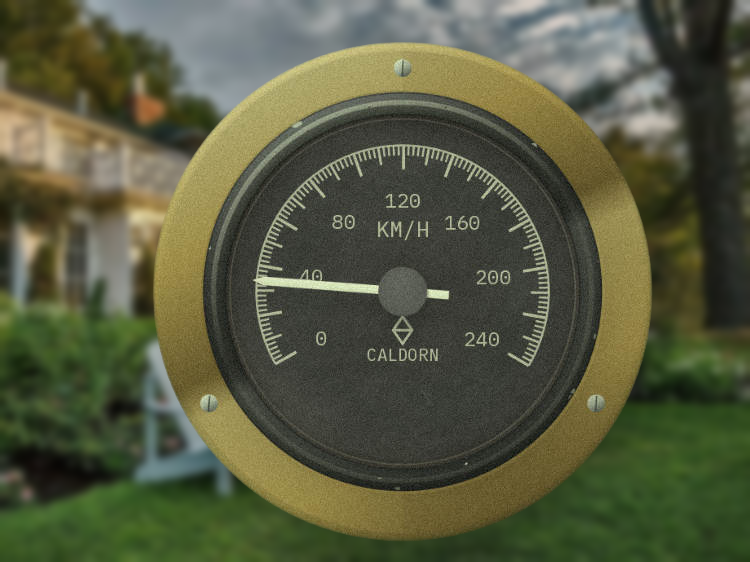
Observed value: 34; km/h
